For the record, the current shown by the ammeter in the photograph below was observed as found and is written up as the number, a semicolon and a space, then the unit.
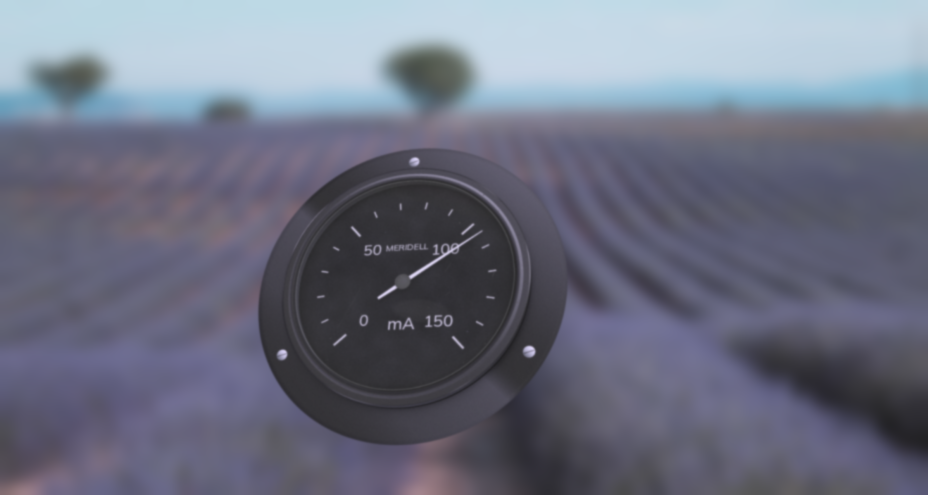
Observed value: 105; mA
